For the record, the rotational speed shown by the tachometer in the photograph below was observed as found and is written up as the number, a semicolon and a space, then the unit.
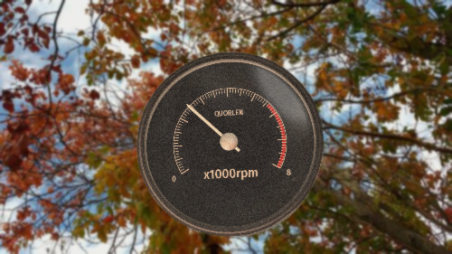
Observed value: 2500; rpm
